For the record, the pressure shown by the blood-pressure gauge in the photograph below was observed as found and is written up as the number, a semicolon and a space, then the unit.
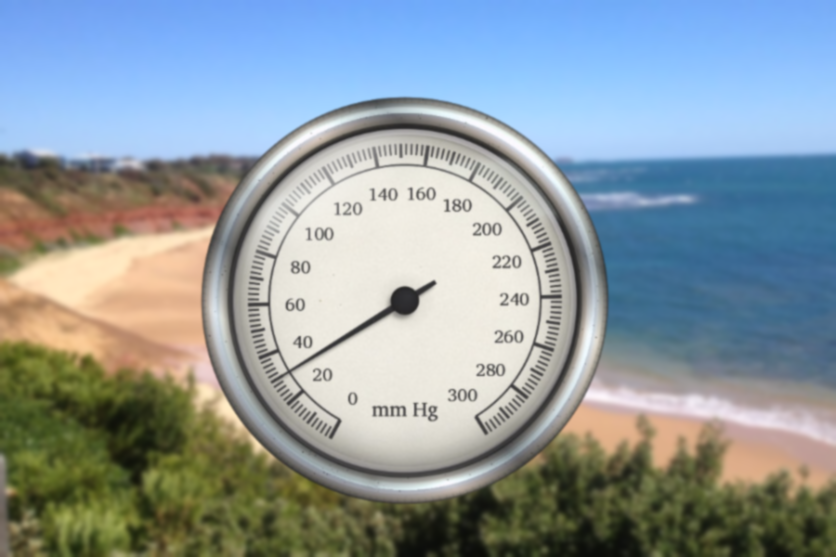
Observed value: 30; mmHg
